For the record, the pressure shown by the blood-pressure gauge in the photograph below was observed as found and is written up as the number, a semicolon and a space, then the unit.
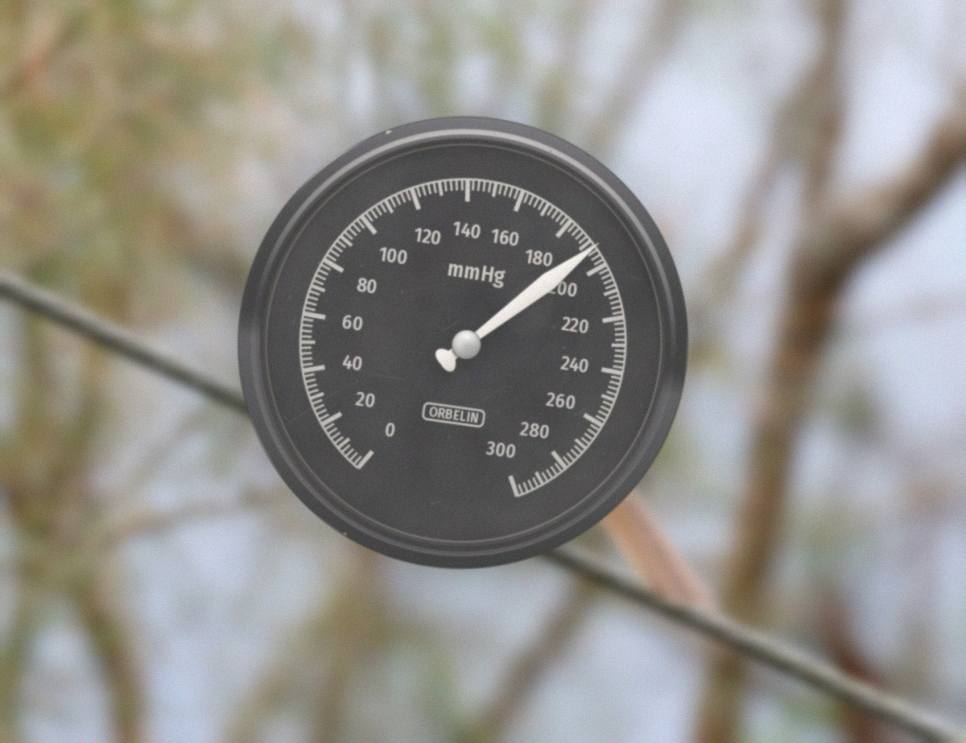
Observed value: 192; mmHg
